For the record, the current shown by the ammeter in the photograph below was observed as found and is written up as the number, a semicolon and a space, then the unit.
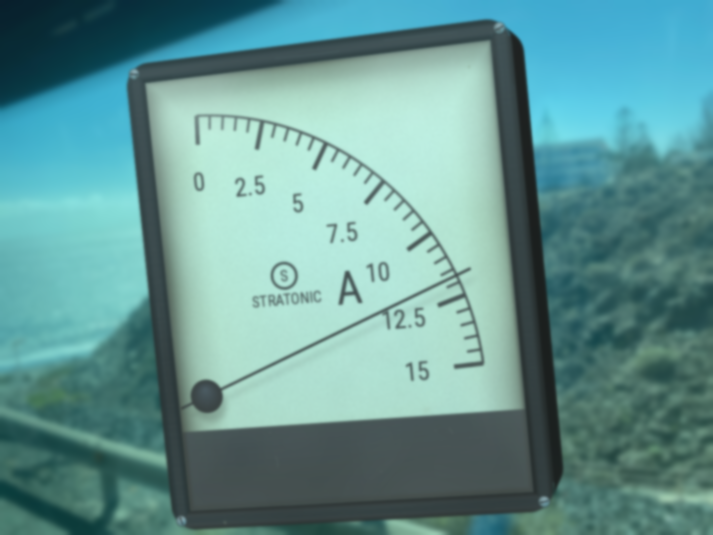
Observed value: 11.75; A
